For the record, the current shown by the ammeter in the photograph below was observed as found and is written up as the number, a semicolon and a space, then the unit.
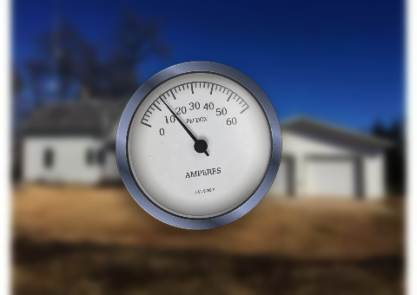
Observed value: 14; A
